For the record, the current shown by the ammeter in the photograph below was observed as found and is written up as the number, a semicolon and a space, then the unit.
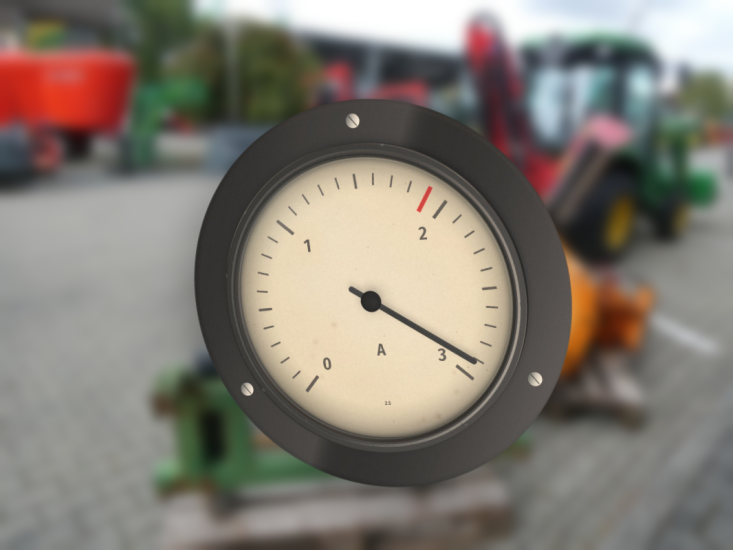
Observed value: 2.9; A
